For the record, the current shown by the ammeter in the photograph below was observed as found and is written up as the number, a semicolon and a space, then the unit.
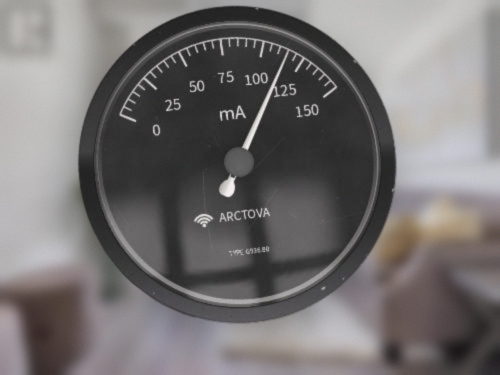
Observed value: 115; mA
